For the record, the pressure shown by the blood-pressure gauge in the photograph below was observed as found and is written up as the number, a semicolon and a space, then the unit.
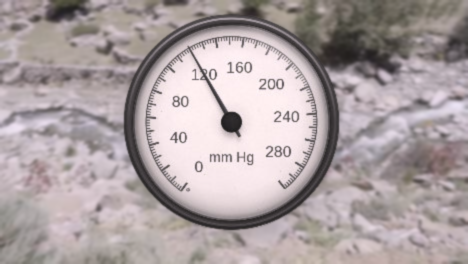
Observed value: 120; mmHg
